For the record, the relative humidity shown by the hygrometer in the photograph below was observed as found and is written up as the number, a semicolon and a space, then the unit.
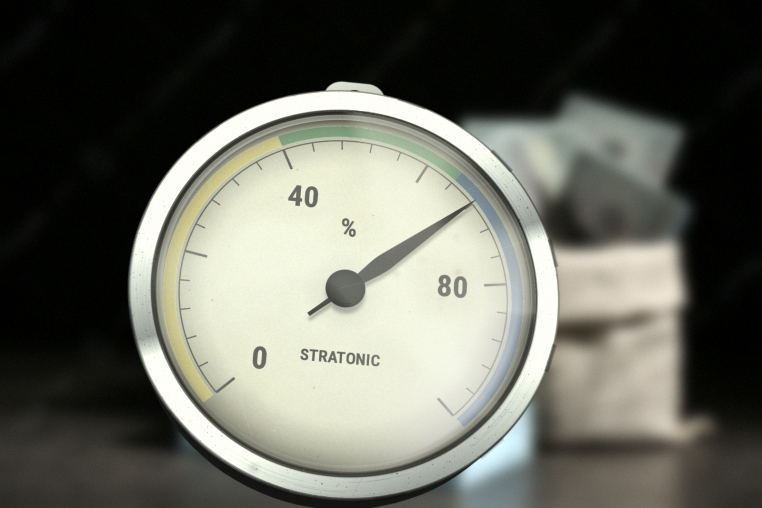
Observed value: 68; %
